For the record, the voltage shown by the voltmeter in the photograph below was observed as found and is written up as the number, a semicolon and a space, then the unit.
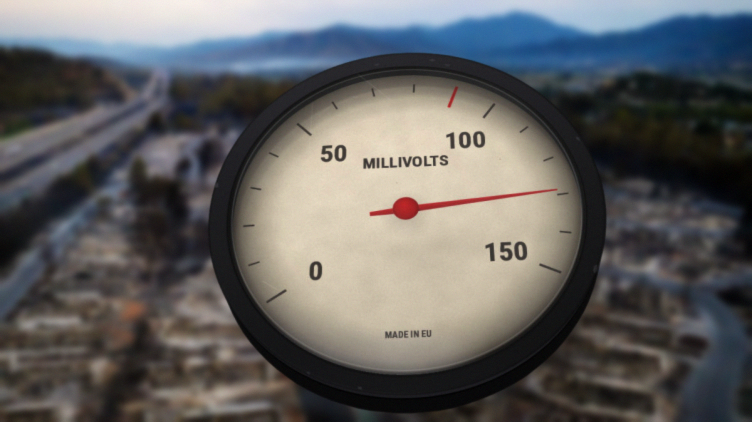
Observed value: 130; mV
